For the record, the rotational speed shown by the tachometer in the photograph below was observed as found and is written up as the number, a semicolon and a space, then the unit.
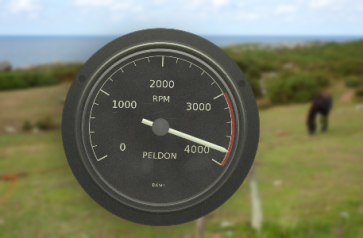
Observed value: 3800; rpm
